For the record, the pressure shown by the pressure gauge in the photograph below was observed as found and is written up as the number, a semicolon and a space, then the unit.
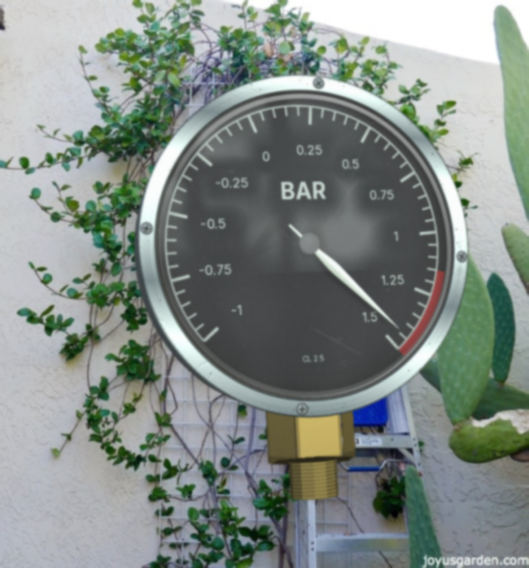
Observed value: 1.45; bar
